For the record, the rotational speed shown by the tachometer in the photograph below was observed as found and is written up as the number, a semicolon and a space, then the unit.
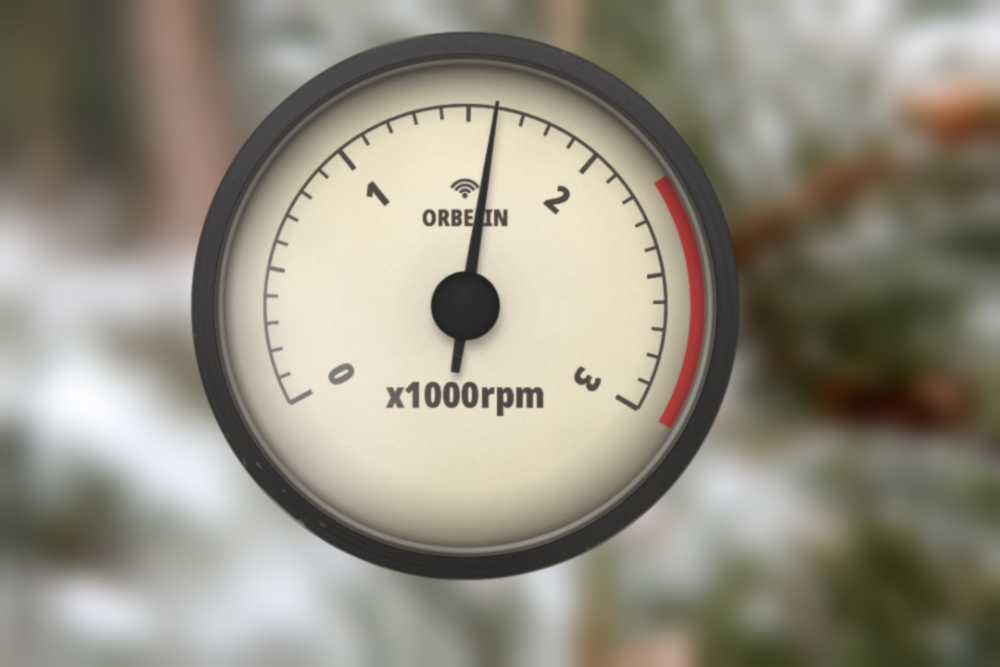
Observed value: 1600; rpm
